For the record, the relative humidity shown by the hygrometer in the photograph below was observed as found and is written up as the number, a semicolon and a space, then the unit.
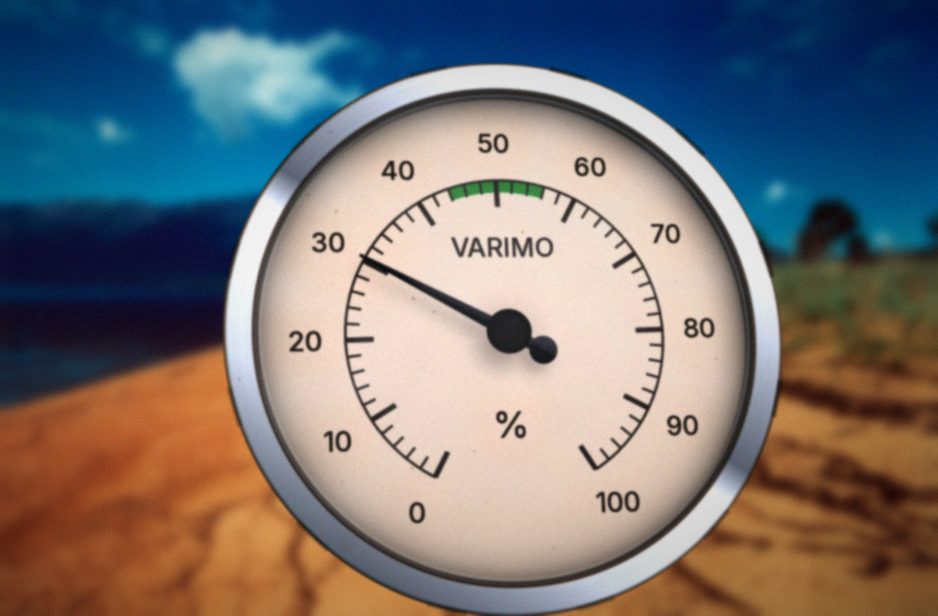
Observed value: 30; %
